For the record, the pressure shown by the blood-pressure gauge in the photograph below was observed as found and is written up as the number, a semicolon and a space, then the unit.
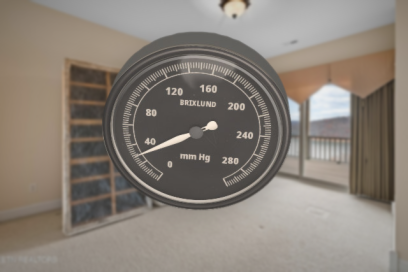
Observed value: 30; mmHg
